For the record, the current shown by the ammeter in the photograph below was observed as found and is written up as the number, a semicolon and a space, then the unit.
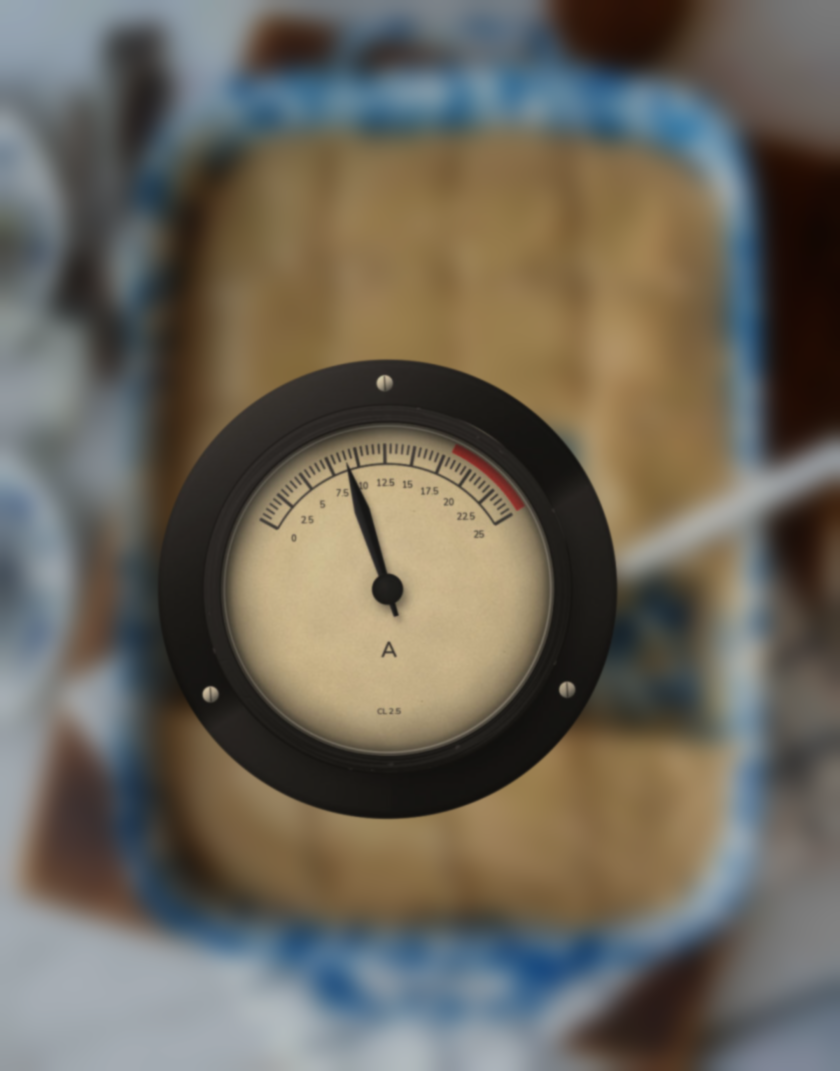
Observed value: 9; A
